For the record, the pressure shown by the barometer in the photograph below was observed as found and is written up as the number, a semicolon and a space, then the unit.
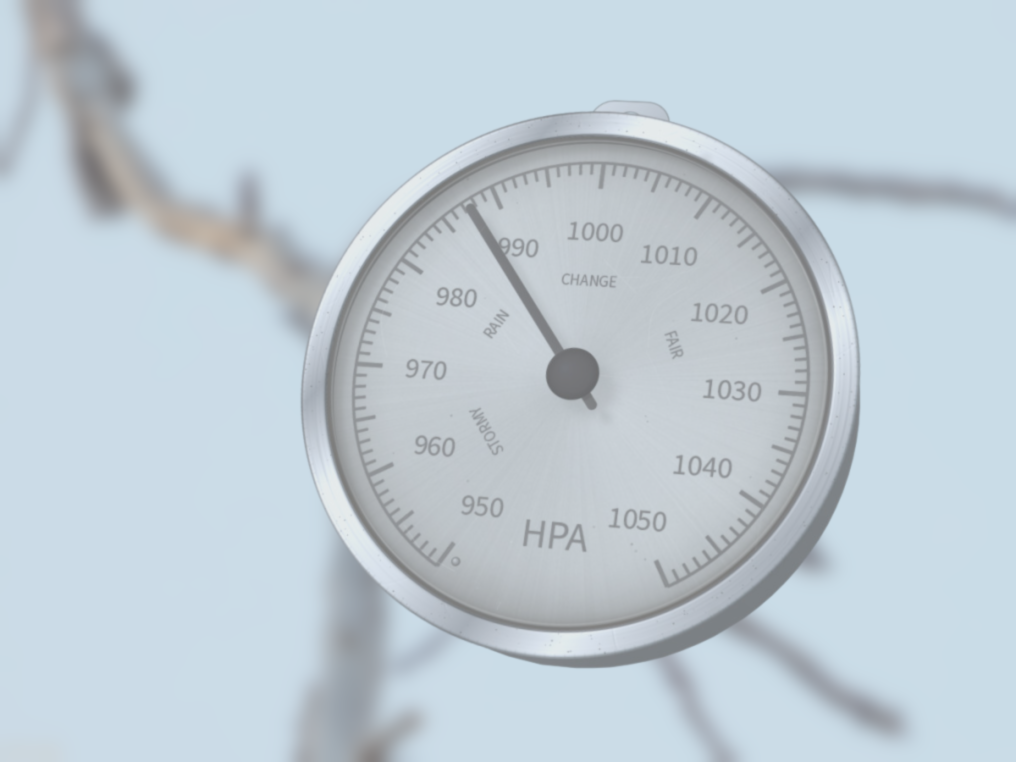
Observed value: 987.5; hPa
